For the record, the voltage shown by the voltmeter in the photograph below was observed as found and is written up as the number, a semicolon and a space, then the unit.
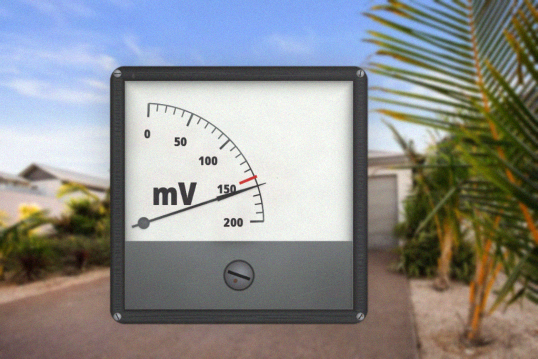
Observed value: 160; mV
